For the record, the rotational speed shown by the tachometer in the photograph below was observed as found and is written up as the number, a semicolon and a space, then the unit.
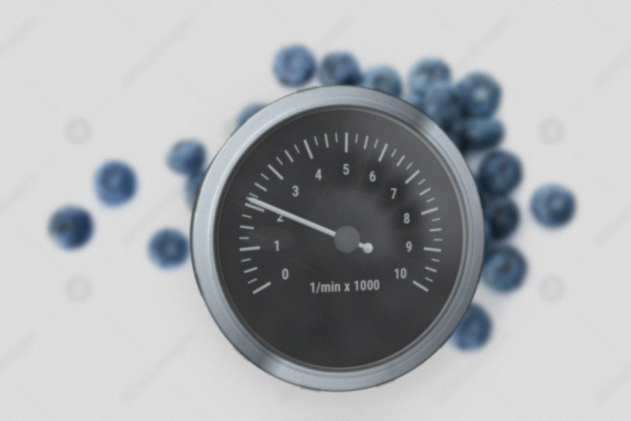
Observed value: 2125; rpm
